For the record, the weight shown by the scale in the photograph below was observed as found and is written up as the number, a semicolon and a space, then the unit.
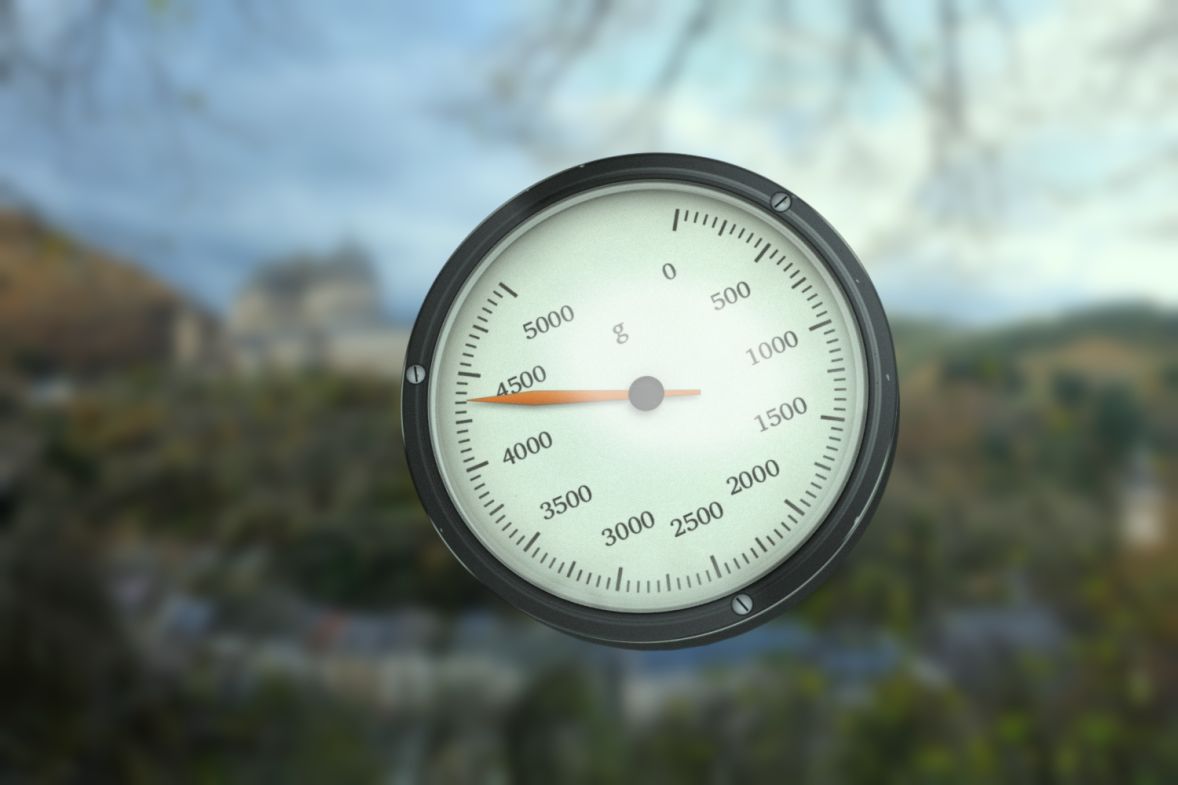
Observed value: 4350; g
